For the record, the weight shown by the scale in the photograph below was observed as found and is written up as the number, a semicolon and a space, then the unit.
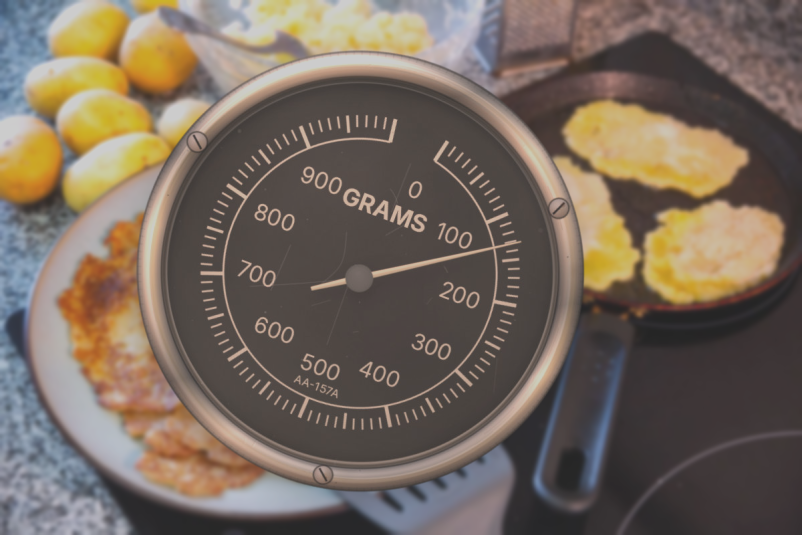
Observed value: 130; g
